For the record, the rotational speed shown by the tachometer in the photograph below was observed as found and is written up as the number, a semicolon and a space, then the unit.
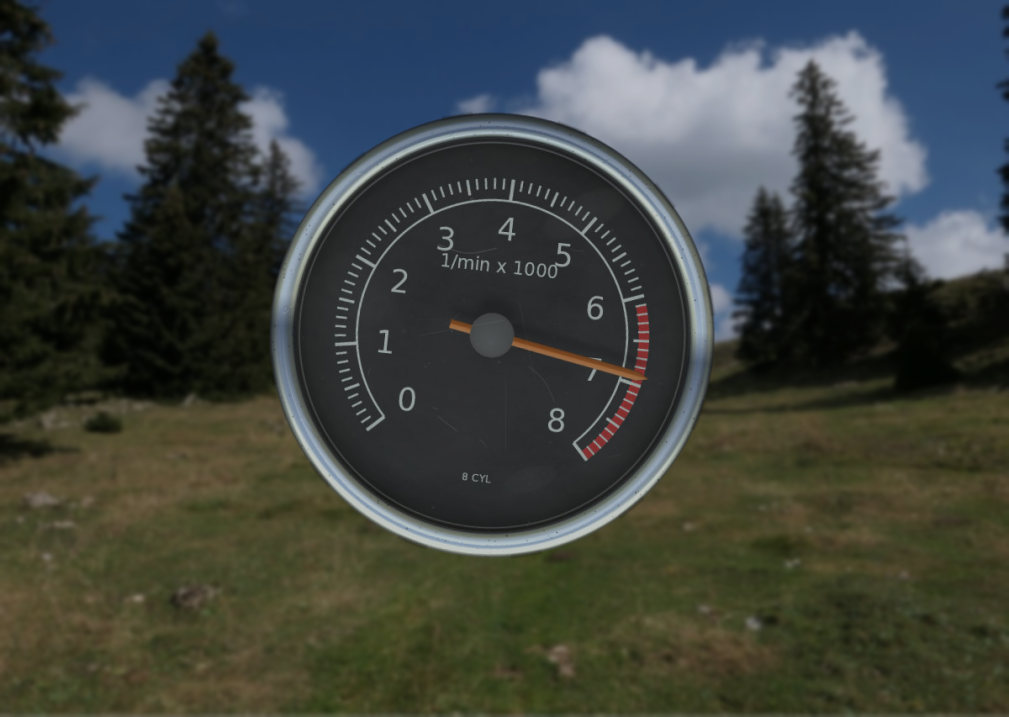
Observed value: 6900; rpm
